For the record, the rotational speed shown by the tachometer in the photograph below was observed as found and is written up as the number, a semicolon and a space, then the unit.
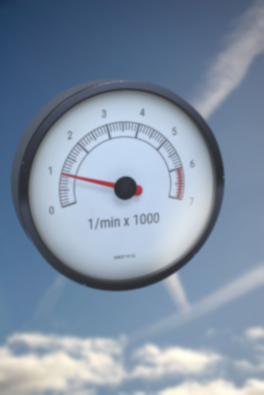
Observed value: 1000; rpm
